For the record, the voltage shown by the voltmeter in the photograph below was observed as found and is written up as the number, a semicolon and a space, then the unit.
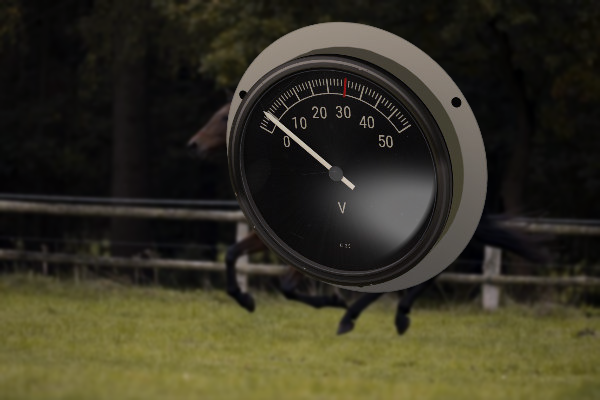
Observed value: 5; V
